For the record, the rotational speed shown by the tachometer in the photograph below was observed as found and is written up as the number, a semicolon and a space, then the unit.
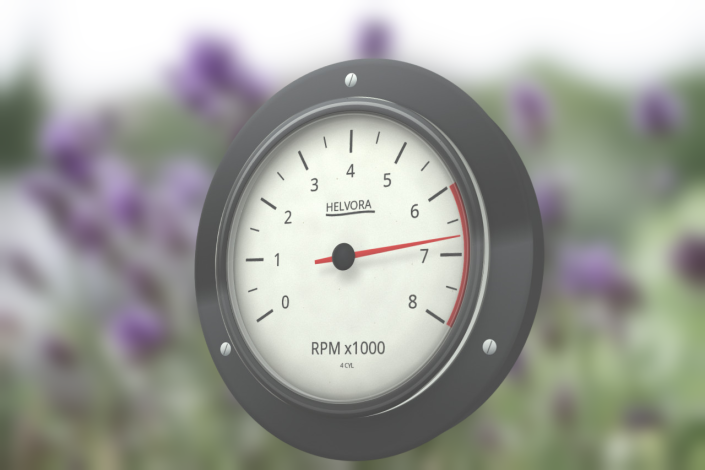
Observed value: 6750; rpm
